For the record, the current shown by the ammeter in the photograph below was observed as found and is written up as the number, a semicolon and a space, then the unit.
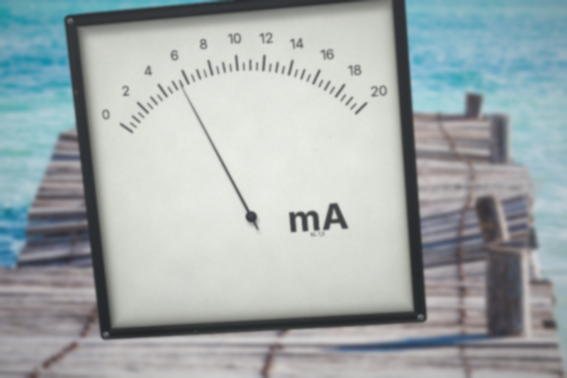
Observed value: 5.5; mA
